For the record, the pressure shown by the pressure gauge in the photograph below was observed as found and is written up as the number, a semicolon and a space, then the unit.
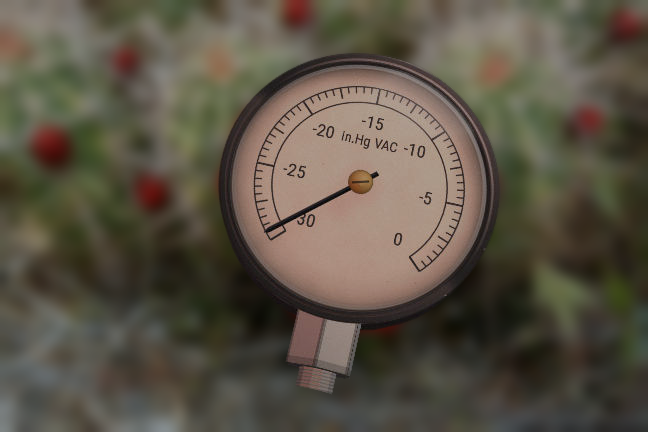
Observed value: -29.5; inHg
